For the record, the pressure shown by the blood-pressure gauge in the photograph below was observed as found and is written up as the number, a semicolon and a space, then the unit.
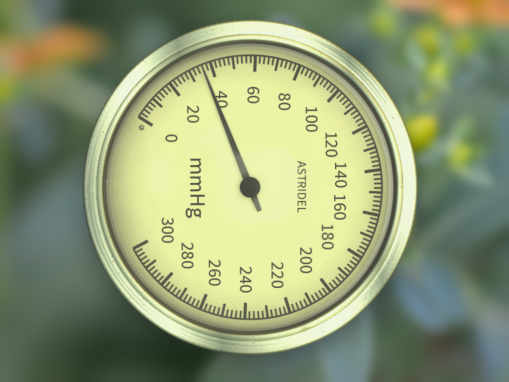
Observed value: 36; mmHg
